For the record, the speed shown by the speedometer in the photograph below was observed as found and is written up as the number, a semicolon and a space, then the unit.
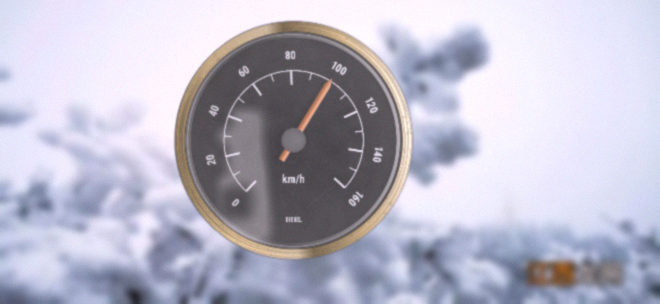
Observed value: 100; km/h
